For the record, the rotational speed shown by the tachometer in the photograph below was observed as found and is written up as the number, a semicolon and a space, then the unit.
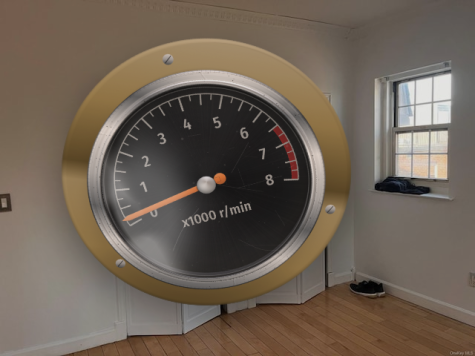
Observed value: 250; rpm
